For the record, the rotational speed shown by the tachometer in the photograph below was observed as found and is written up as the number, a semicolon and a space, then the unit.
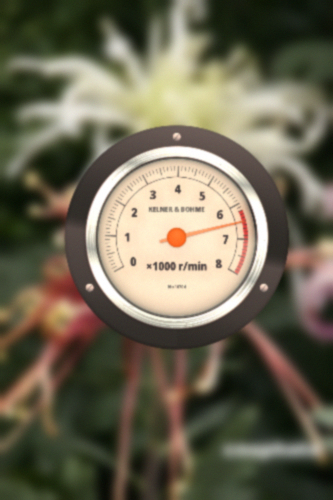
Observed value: 6500; rpm
